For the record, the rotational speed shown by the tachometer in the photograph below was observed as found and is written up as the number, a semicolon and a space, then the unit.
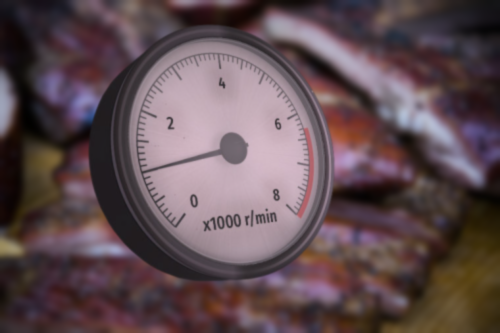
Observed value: 1000; rpm
